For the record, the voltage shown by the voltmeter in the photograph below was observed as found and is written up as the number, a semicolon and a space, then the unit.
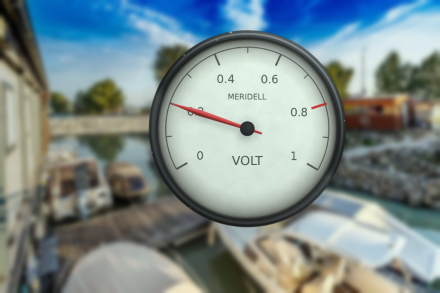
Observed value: 0.2; V
